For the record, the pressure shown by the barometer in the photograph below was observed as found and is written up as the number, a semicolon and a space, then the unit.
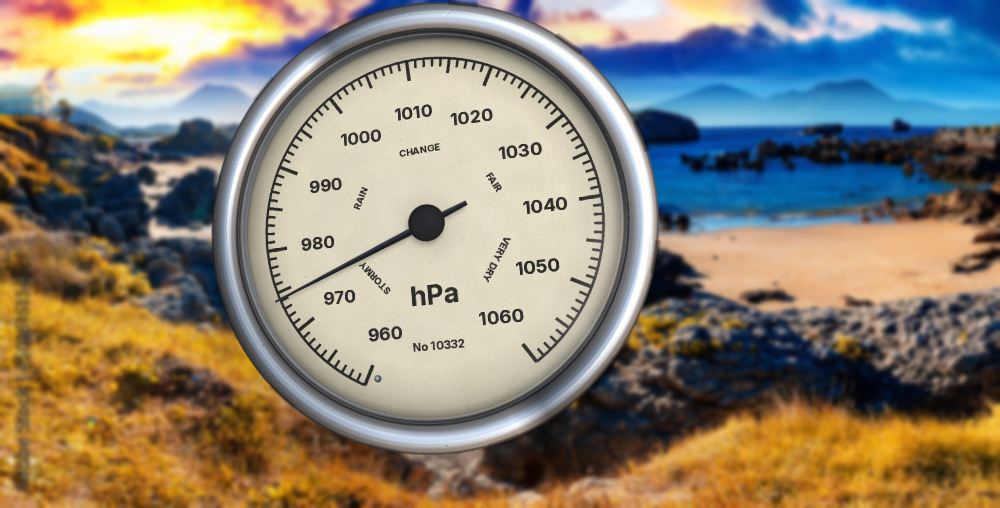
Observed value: 974; hPa
